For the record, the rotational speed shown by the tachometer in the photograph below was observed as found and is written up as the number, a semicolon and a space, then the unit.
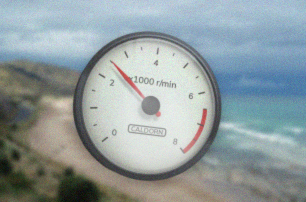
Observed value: 2500; rpm
